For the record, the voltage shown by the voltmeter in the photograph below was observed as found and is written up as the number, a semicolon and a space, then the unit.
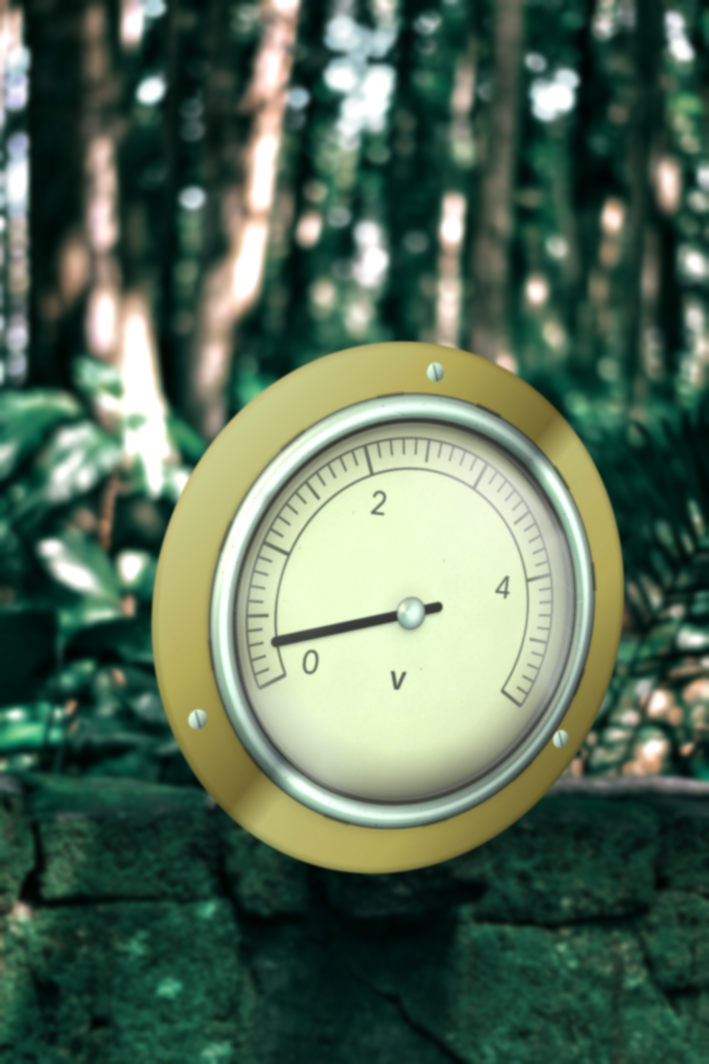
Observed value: 0.3; V
